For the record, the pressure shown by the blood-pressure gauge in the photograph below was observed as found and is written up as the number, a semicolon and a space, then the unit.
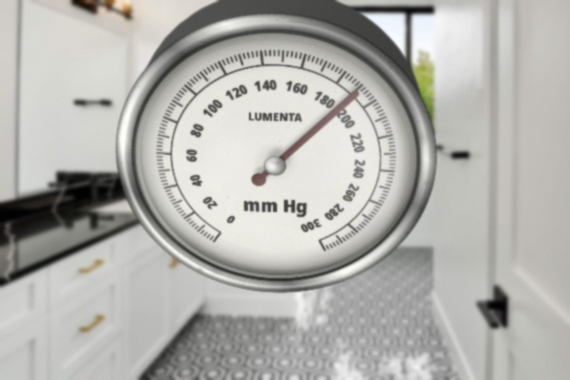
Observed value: 190; mmHg
